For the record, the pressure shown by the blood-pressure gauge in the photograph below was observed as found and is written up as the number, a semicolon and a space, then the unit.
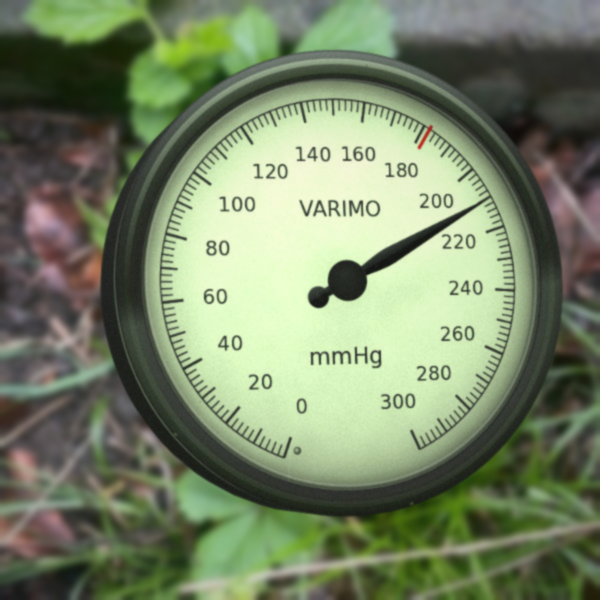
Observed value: 210; mmHg
